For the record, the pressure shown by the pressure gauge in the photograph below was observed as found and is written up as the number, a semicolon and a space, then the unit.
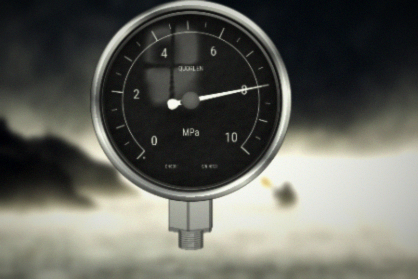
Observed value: 8; MPa
